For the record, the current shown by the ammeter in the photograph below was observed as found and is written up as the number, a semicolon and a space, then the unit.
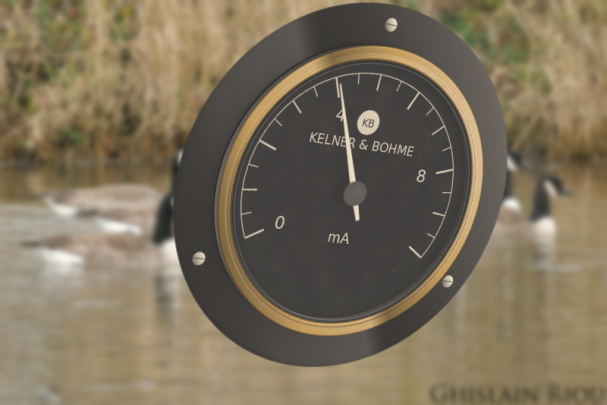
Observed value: 4; mA
